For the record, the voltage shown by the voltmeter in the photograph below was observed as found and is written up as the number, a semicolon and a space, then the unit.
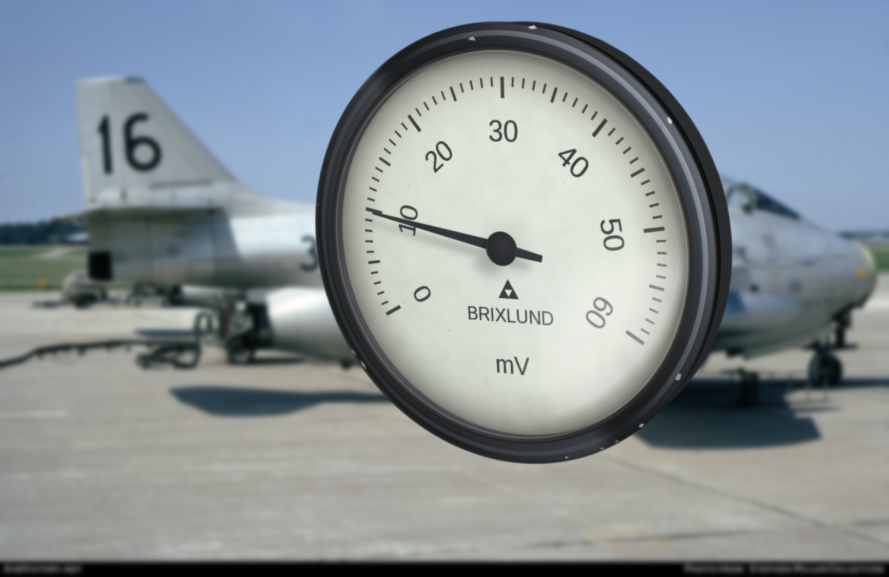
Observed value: 10; mV
